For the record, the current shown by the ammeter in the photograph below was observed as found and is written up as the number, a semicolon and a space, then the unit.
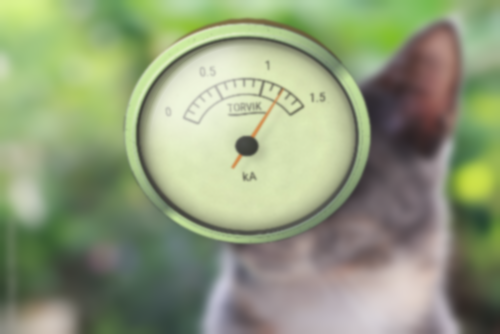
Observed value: 1.2; kA
